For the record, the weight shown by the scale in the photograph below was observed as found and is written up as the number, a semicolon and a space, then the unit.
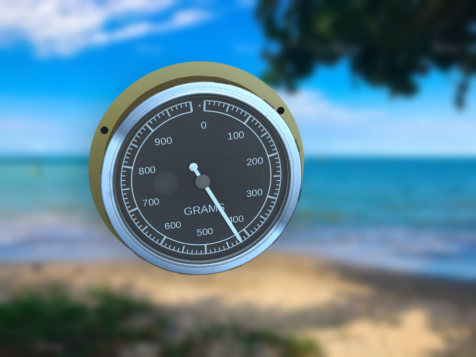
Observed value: 420; g
